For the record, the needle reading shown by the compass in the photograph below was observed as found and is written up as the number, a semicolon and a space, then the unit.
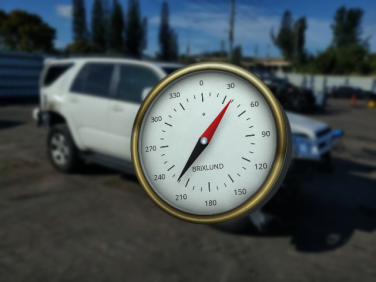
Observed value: 40; °
